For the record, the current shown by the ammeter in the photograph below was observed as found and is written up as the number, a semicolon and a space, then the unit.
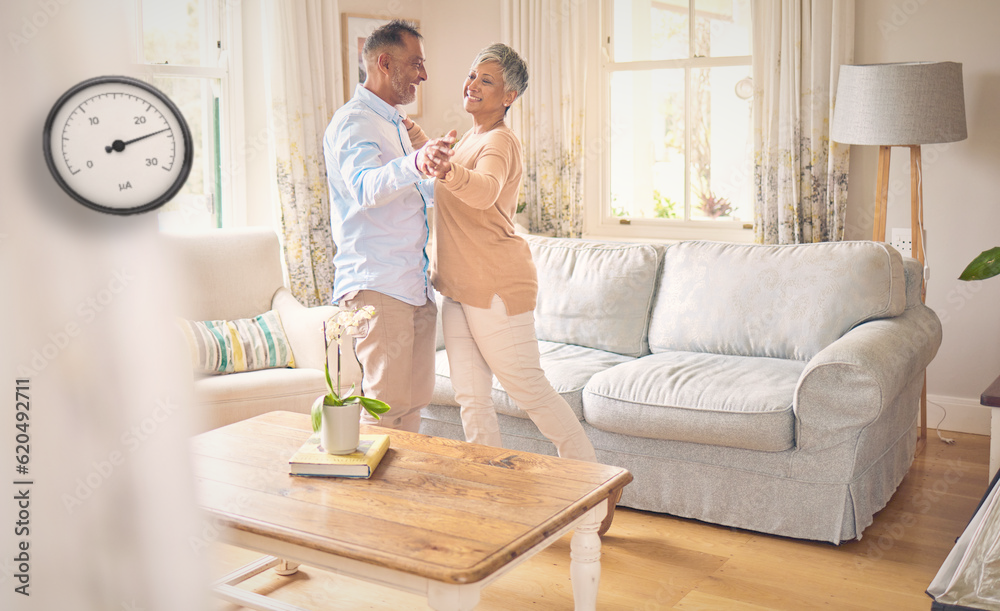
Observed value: 24; µA
